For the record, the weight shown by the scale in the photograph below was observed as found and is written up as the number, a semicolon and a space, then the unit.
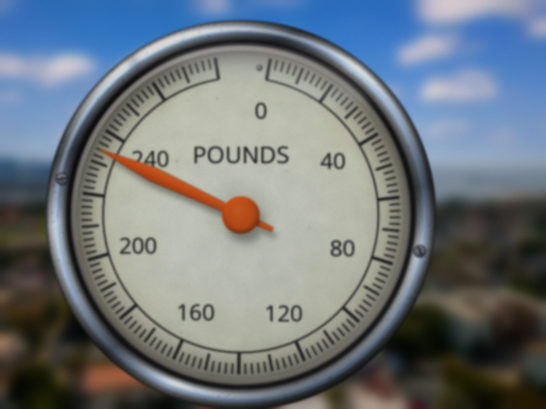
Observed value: 234; lb
